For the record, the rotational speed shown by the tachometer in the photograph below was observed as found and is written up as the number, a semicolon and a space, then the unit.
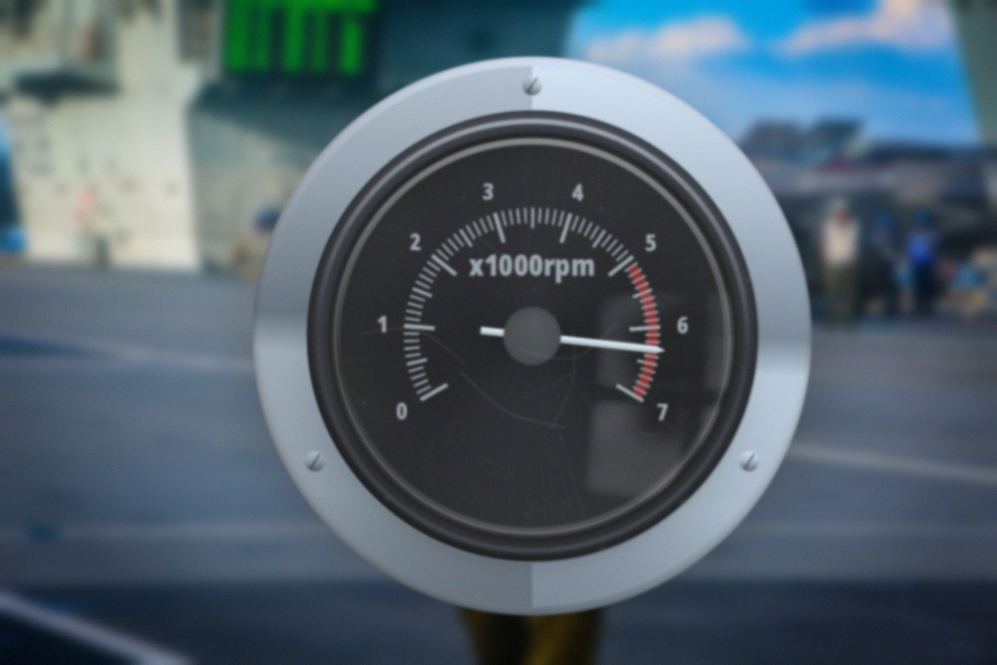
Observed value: 6300; rpm
